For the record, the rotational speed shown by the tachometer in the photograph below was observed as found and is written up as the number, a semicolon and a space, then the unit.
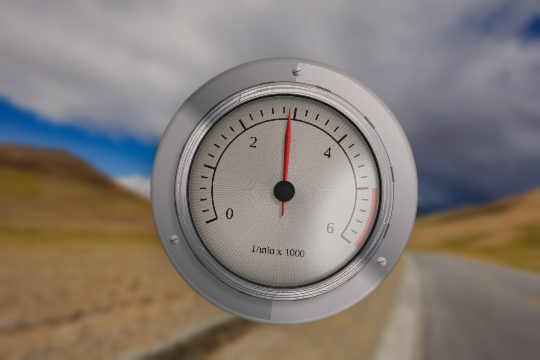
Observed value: 2900; rpm
